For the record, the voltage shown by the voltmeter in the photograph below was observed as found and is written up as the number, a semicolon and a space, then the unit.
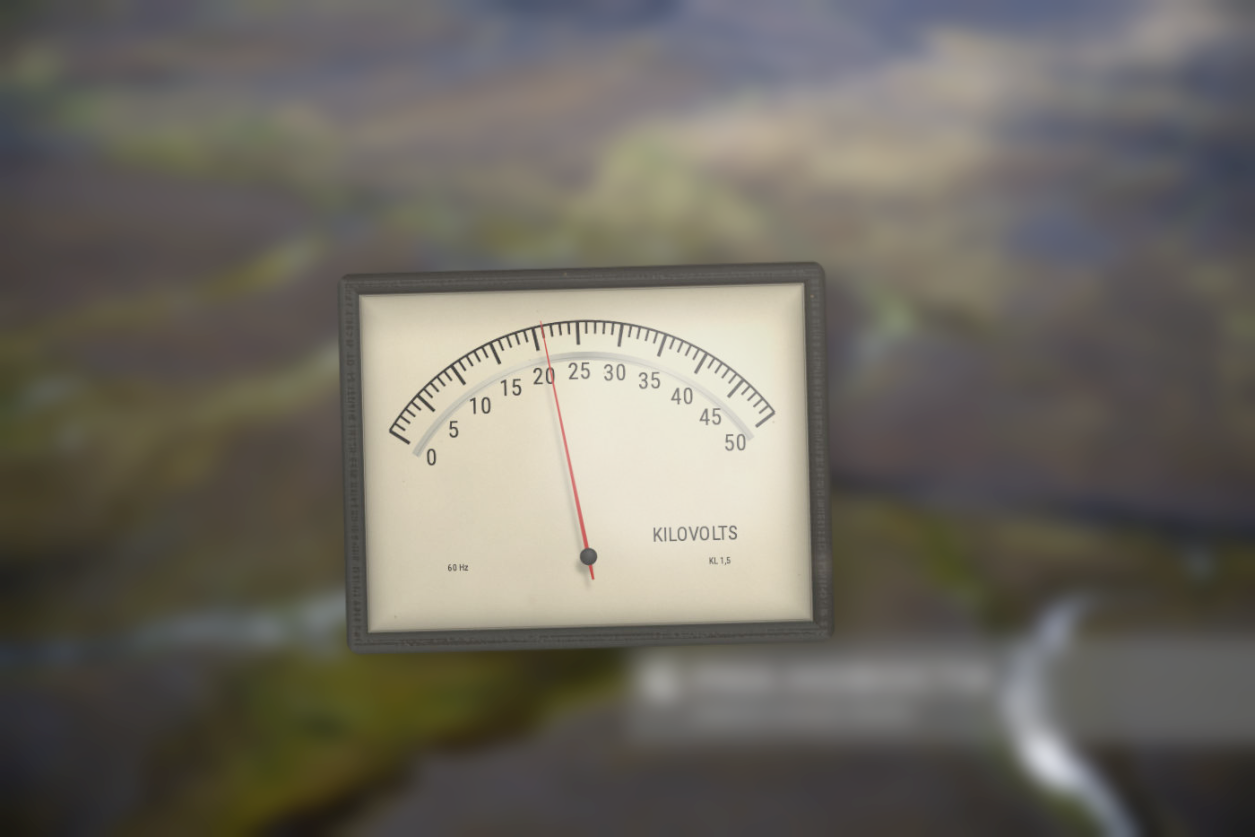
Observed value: 21; kV
